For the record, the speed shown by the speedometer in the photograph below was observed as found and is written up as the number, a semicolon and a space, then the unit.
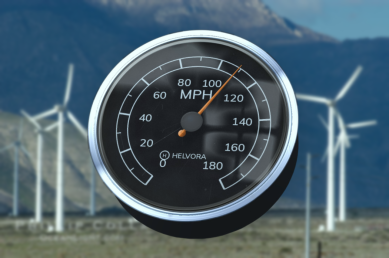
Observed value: 110; mph
